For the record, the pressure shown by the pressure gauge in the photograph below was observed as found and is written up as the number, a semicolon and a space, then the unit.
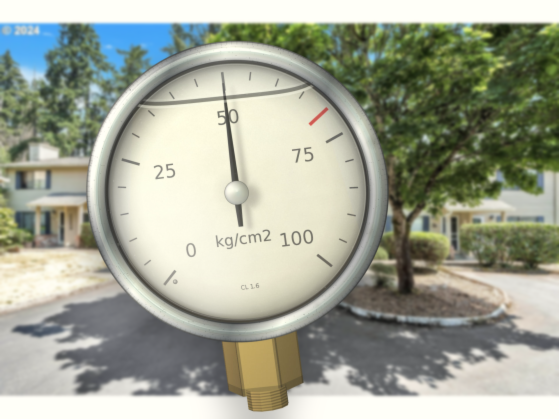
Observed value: 50; kg/cm²
